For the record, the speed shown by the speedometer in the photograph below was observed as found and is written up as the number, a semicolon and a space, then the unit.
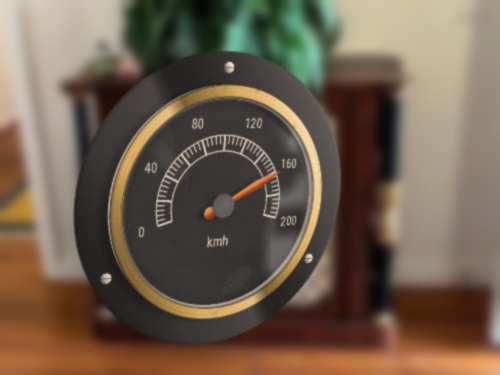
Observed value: 160; km/h
